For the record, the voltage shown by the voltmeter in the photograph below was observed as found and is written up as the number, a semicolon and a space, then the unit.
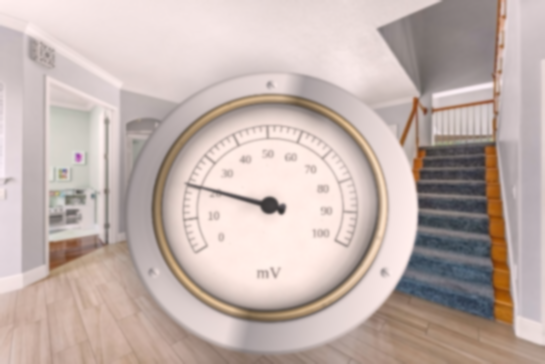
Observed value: 20; mV
